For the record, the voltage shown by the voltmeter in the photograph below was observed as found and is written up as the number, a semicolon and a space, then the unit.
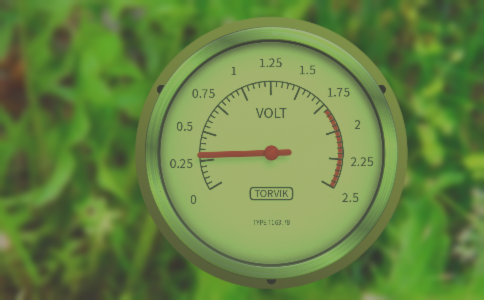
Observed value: 0.3; V
